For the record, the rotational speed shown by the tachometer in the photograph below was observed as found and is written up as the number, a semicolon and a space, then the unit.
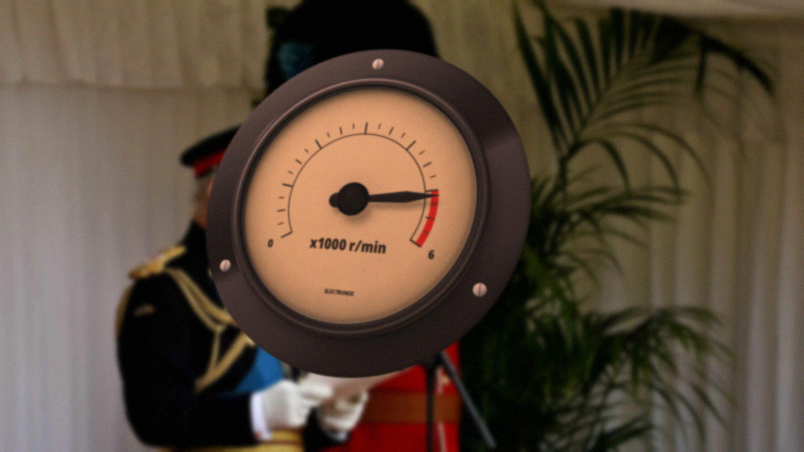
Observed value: 5125; rpm
